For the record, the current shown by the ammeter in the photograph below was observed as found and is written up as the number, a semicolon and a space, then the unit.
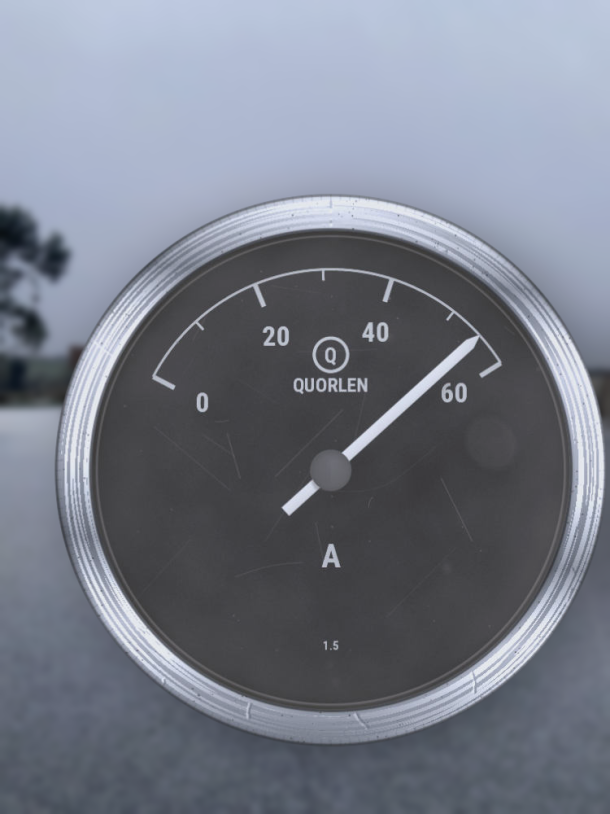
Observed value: 55; A
